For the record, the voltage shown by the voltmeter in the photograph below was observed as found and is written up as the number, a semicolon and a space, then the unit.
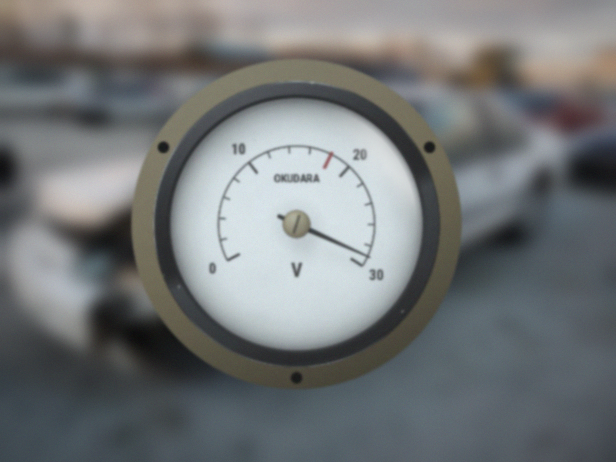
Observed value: 29; V
